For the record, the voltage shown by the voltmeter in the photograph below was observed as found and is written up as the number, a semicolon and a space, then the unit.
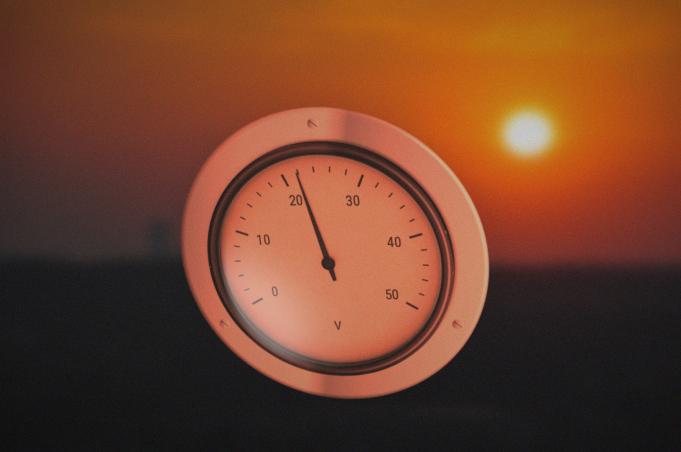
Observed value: 22; V
